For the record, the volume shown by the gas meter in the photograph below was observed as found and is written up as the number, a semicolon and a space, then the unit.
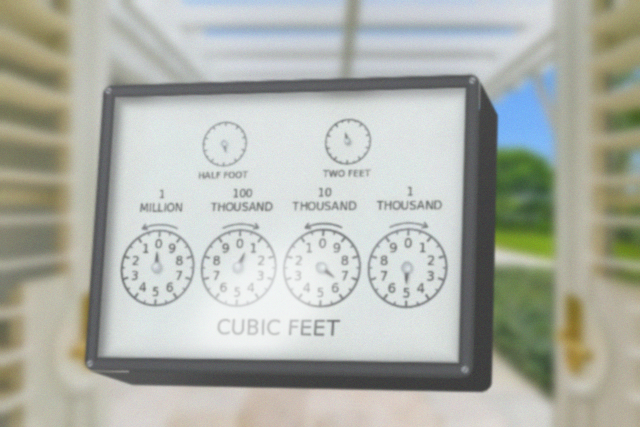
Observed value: 6500; ft³
